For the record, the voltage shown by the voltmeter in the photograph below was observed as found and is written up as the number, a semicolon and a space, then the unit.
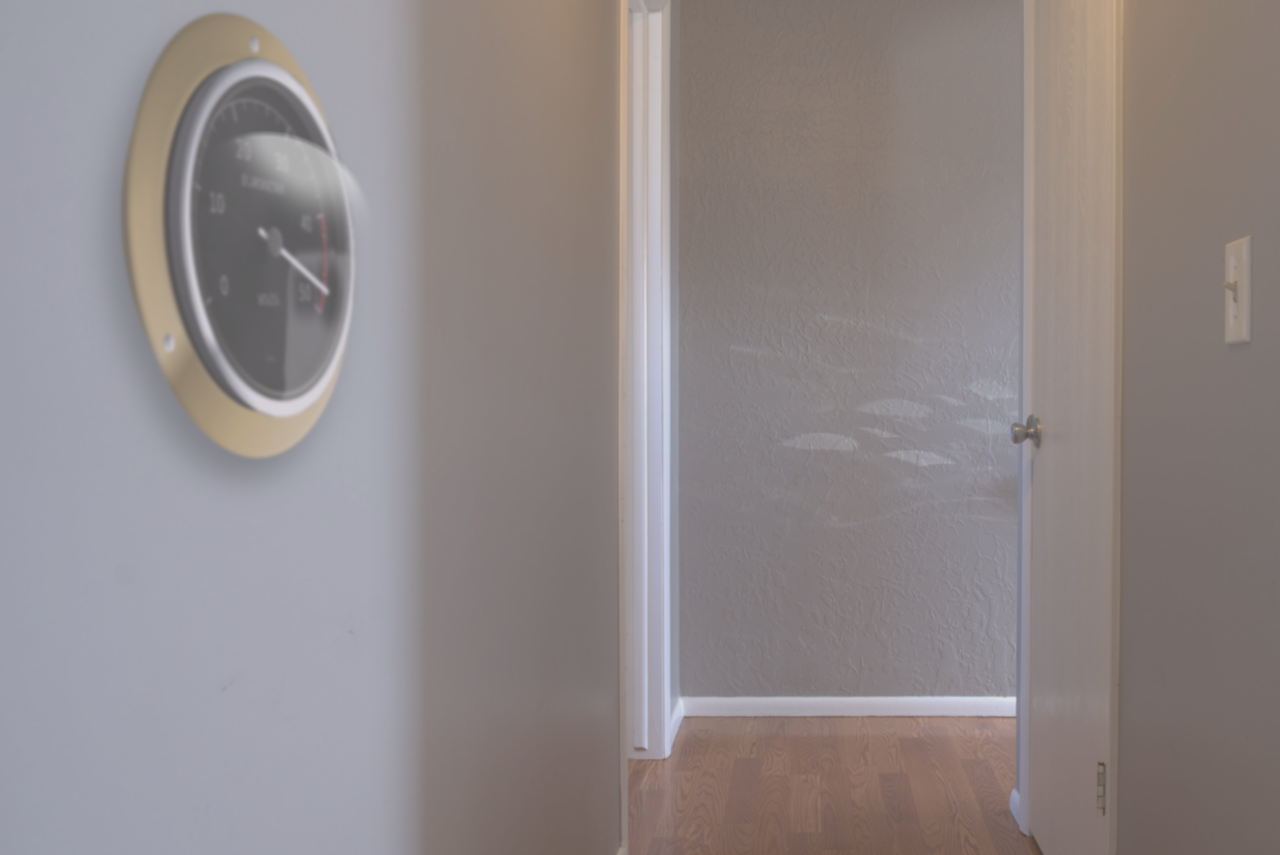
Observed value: 48; V
